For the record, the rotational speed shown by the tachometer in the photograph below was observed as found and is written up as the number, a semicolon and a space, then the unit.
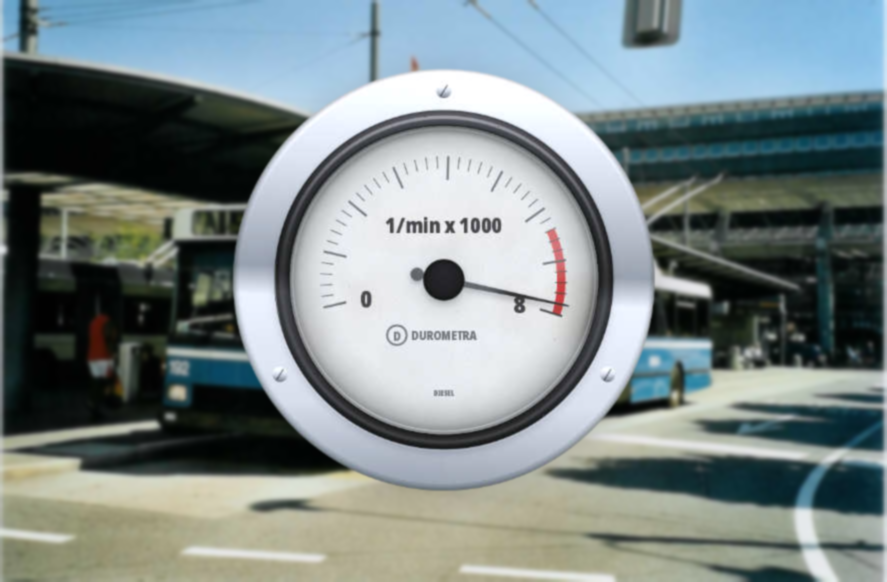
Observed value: 7800; rpm
